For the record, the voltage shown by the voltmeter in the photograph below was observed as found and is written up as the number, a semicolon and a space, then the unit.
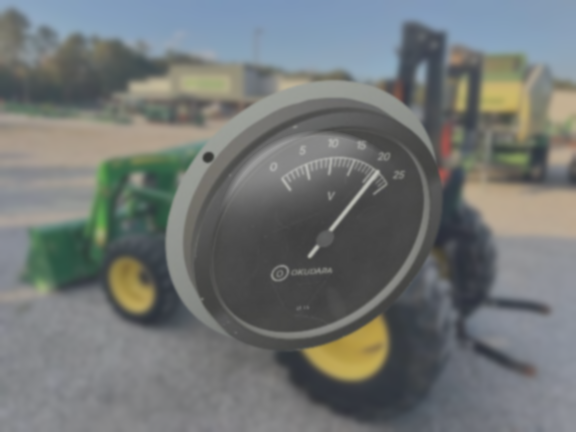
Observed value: 20; V
